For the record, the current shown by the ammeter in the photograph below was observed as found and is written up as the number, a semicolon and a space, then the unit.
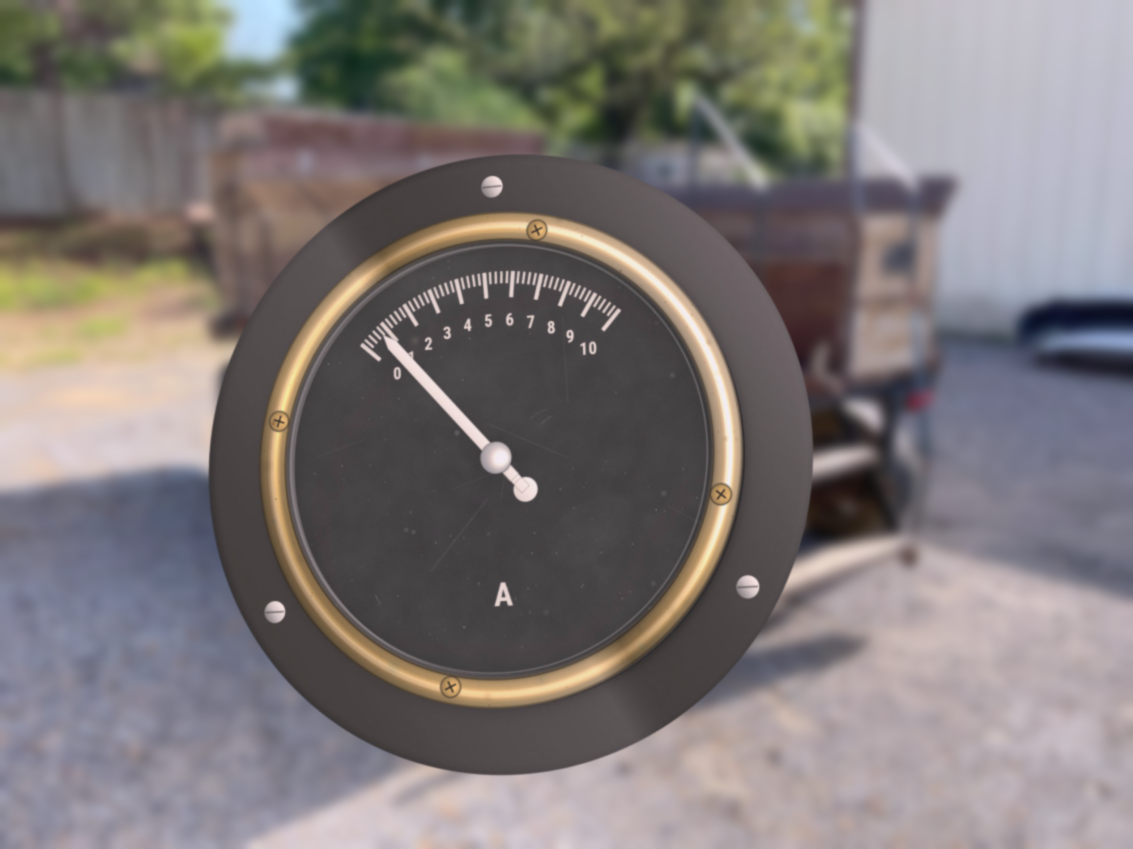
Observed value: 0.8; A
